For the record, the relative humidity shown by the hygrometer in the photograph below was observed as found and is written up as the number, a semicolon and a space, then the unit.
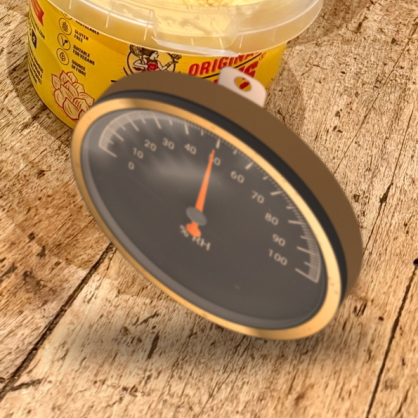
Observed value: 50; %
